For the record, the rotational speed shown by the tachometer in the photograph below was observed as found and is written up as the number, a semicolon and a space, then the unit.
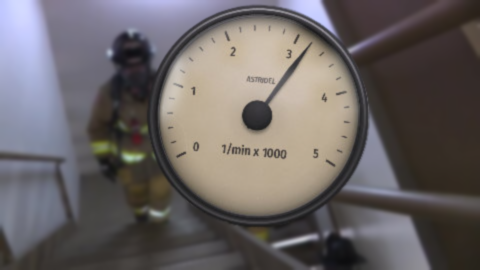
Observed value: 3200; rpm
